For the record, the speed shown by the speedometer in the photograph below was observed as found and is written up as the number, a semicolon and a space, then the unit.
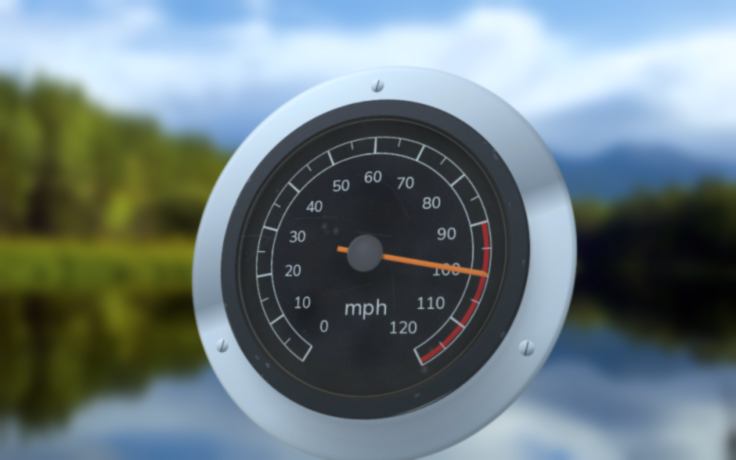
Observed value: 100; mph
